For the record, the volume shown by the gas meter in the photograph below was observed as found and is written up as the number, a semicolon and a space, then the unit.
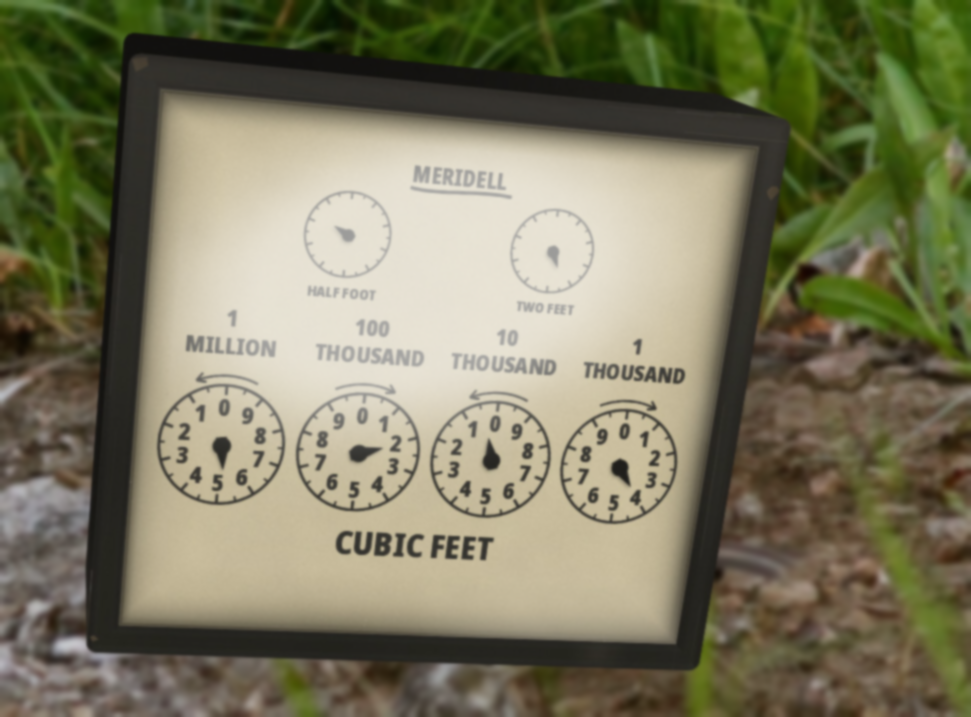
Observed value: 520400; ft³
